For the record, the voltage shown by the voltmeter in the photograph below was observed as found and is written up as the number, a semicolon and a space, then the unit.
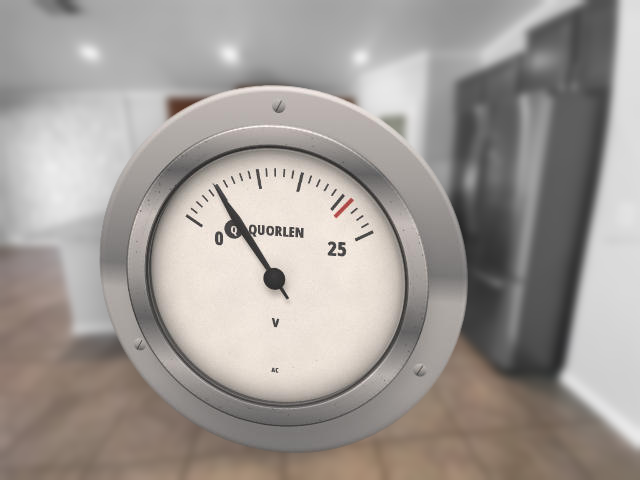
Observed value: 5; V
